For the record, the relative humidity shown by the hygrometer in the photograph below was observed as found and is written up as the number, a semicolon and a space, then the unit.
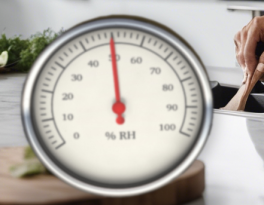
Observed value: 50; %
